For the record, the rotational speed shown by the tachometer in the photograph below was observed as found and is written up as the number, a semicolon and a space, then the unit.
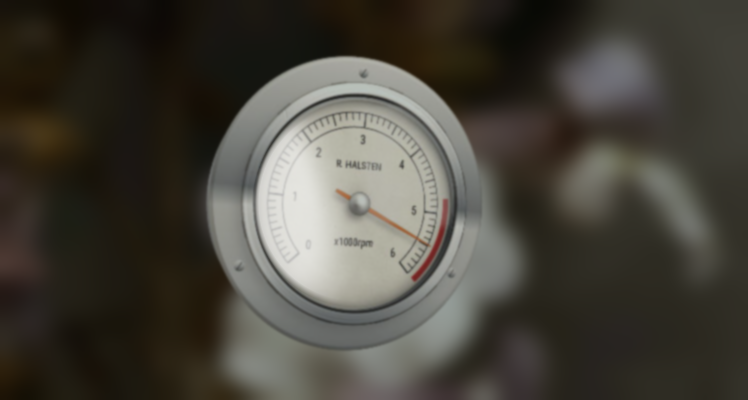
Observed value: 5500; rpm
